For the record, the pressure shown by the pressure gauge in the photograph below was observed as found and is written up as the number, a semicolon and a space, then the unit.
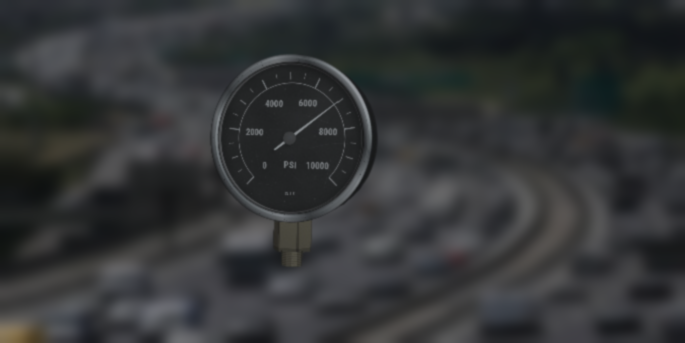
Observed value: 7000; psi
